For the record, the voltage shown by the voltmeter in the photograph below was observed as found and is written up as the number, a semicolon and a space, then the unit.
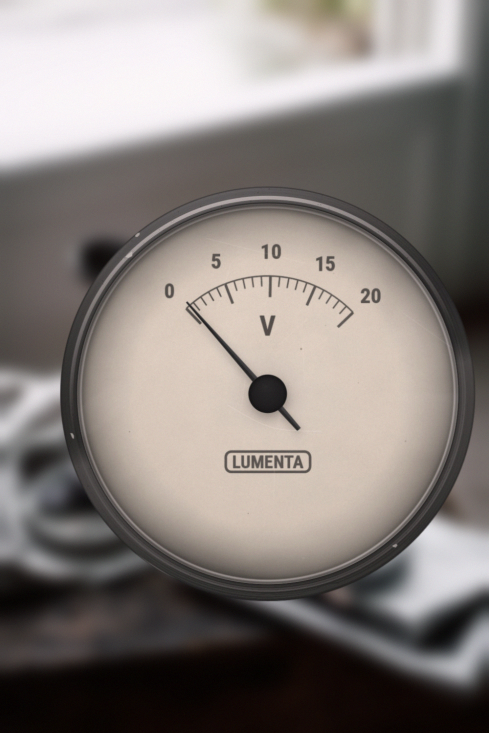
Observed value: 0.5; V
